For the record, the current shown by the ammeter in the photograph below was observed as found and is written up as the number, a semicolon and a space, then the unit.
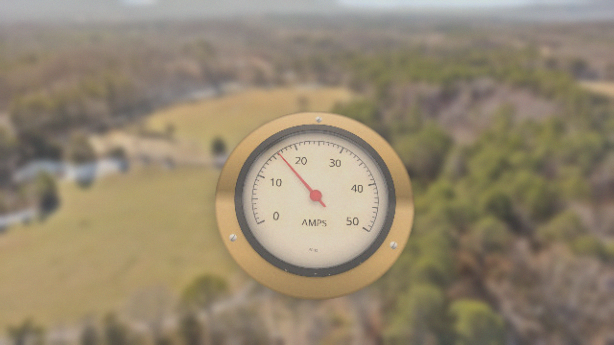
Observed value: 16; A
